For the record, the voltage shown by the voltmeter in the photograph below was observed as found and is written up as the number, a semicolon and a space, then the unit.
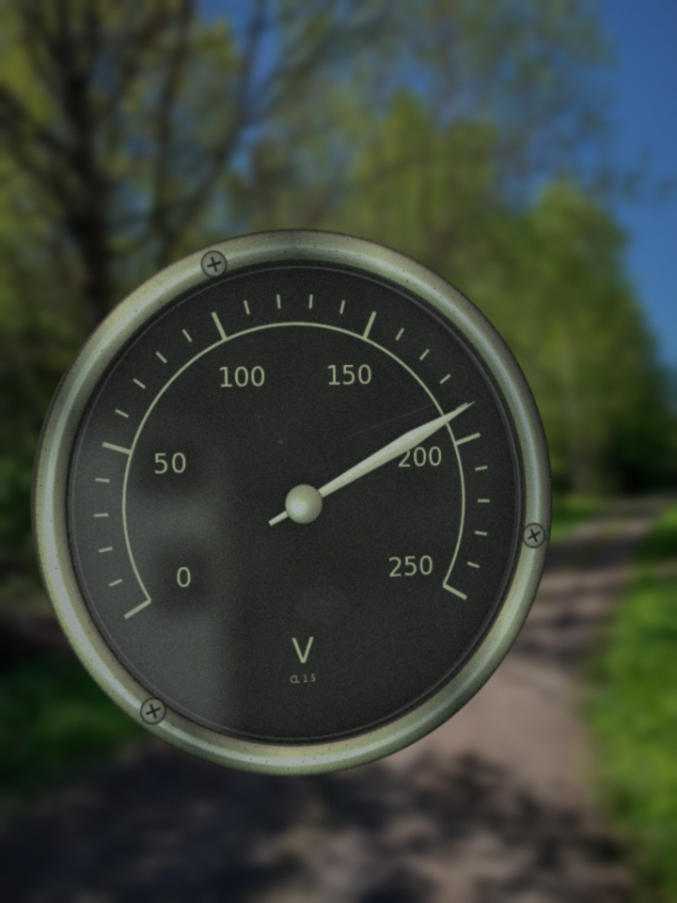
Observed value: 190; V
